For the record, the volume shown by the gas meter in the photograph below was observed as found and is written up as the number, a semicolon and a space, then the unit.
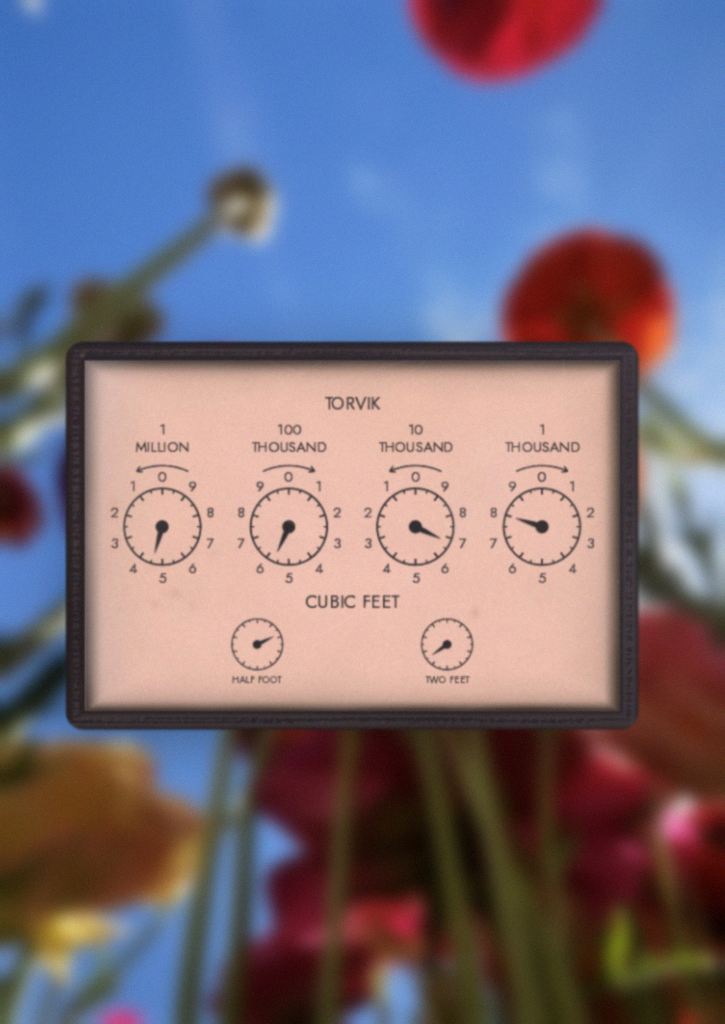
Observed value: 456800; ft³
